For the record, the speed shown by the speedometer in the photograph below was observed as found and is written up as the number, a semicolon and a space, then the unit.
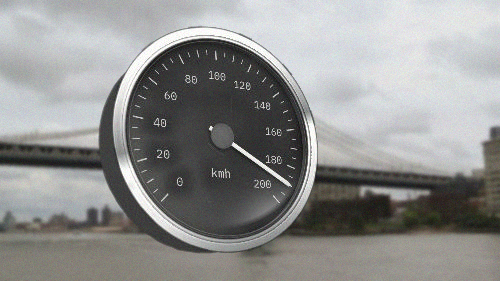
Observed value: 190; km/h
